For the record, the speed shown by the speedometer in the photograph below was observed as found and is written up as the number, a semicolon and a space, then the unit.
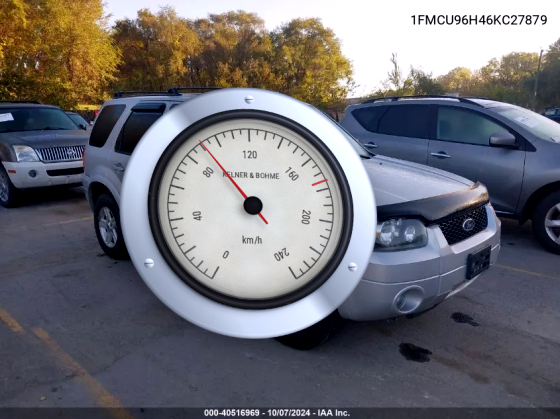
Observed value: 90; km/h
